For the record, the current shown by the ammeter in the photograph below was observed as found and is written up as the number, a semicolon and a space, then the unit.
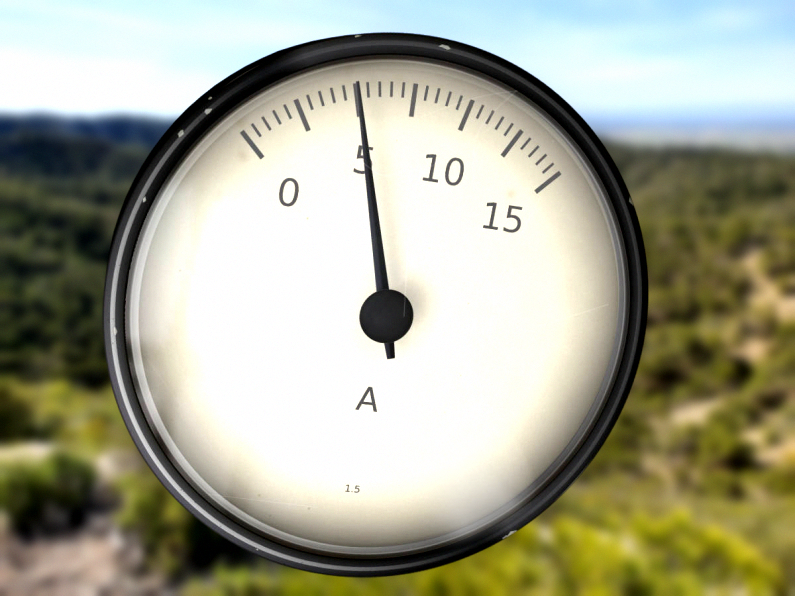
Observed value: 5; A
